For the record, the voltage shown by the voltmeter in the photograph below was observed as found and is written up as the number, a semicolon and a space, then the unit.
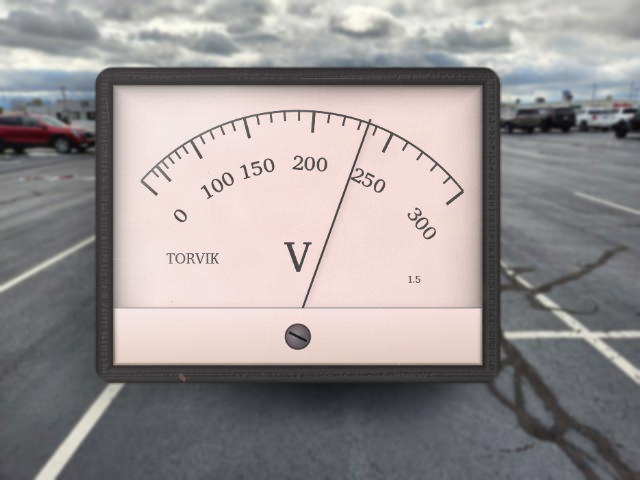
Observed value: 235; V
